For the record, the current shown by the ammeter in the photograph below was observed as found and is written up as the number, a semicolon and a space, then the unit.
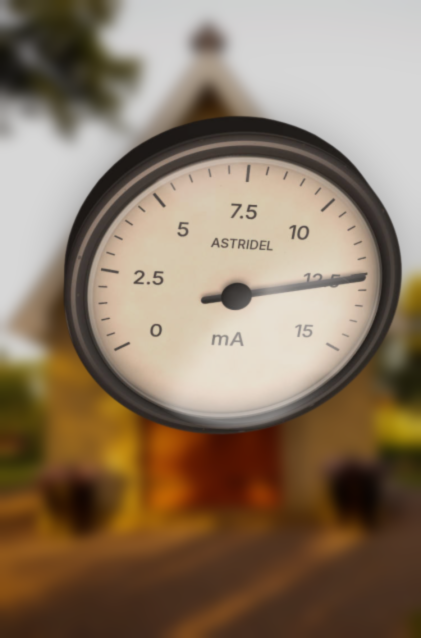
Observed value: 12.5; mA
